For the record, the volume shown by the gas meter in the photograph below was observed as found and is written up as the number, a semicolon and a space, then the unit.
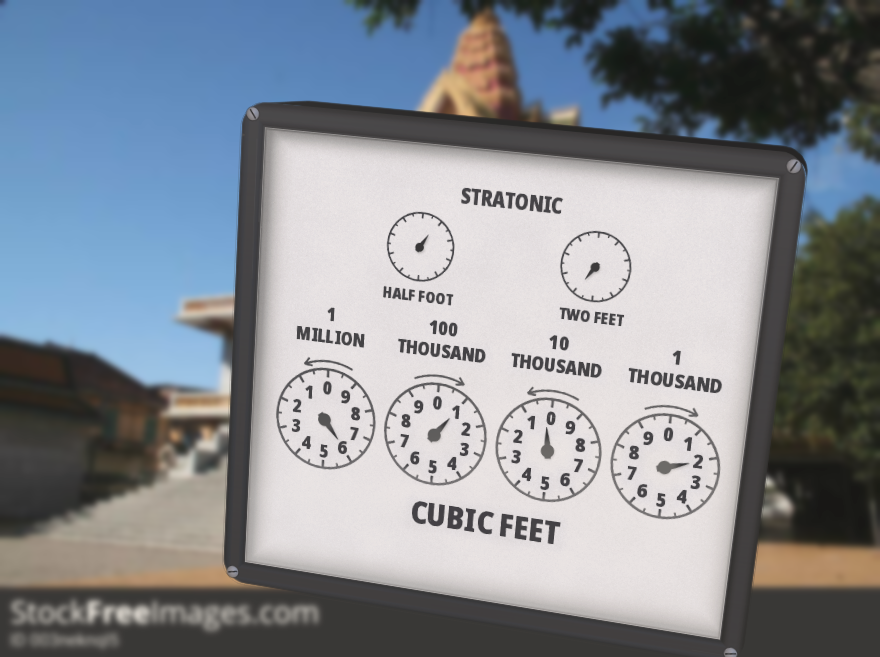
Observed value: 610200; ft³
